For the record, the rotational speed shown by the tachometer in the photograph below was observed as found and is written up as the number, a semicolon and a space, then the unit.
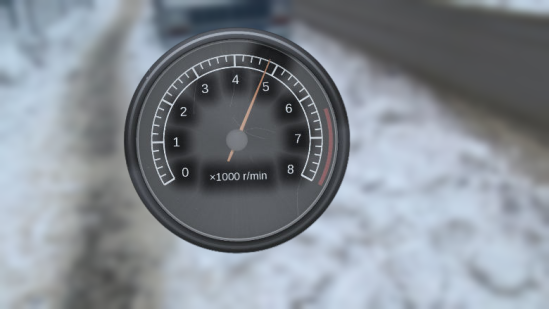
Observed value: 4800; rpm
